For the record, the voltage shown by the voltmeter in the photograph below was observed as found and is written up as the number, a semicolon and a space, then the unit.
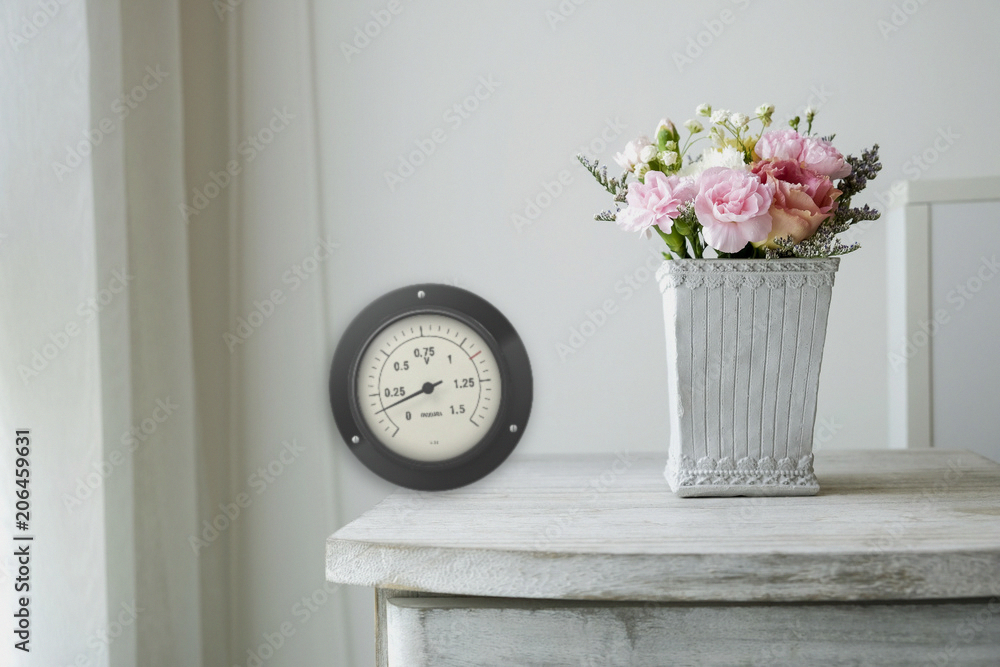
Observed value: 0.15; V
